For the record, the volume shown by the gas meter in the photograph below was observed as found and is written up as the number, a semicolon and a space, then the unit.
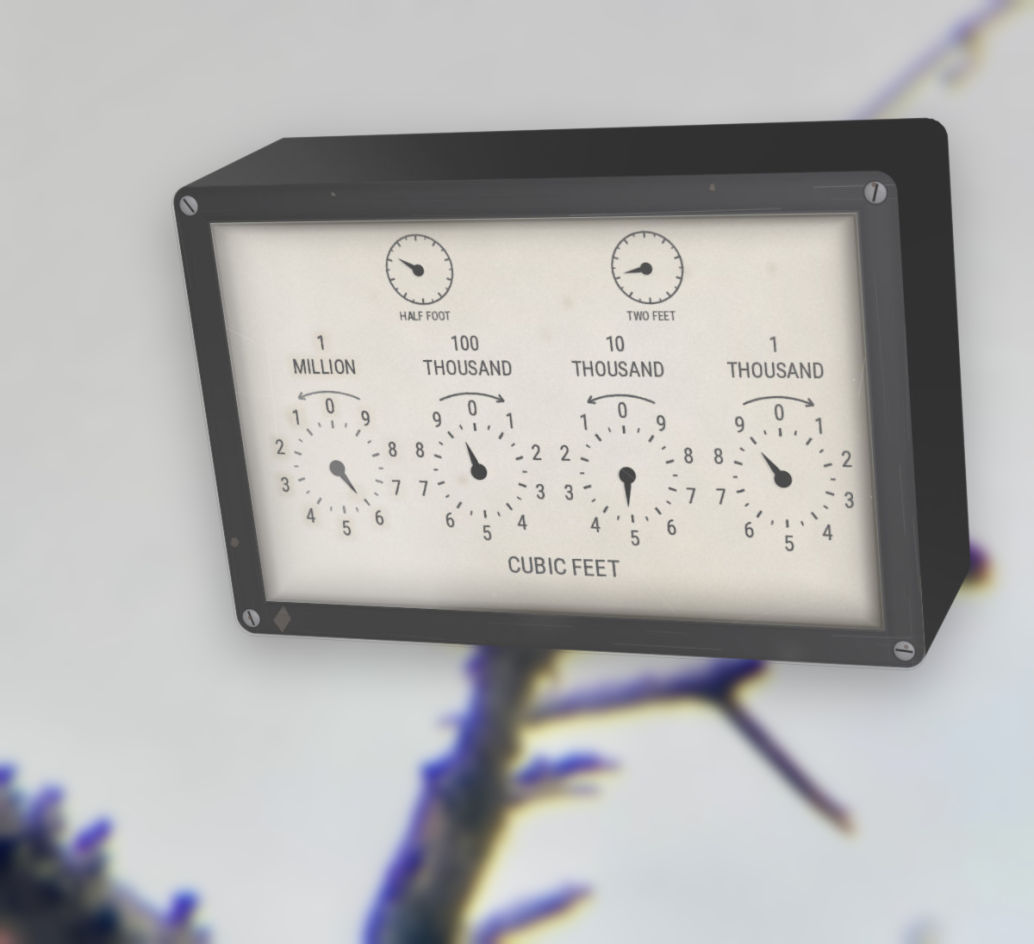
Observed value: 594900; ft³
